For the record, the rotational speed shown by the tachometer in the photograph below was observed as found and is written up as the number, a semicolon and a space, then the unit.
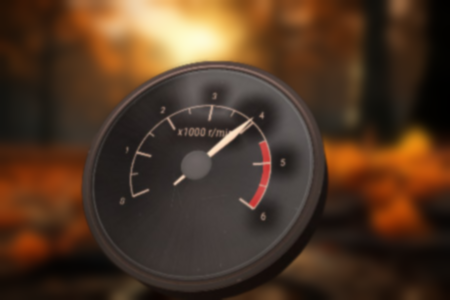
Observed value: 4000; rpm
